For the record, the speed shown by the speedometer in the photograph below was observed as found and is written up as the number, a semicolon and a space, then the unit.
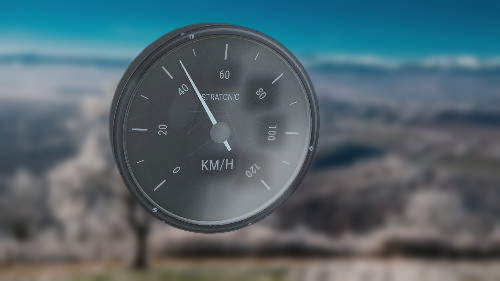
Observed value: 45; km/h
